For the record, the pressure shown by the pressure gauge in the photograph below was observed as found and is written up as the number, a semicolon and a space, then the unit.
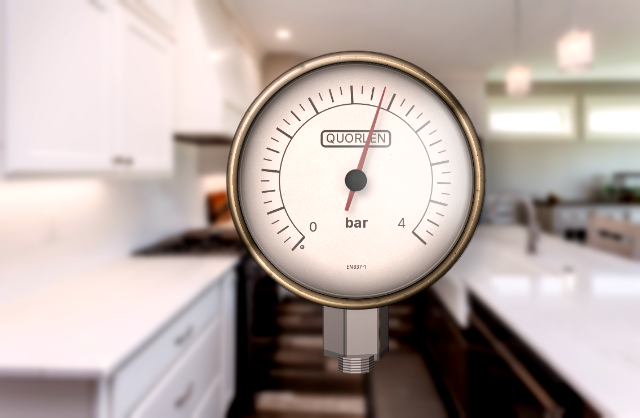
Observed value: 2.3; bar
